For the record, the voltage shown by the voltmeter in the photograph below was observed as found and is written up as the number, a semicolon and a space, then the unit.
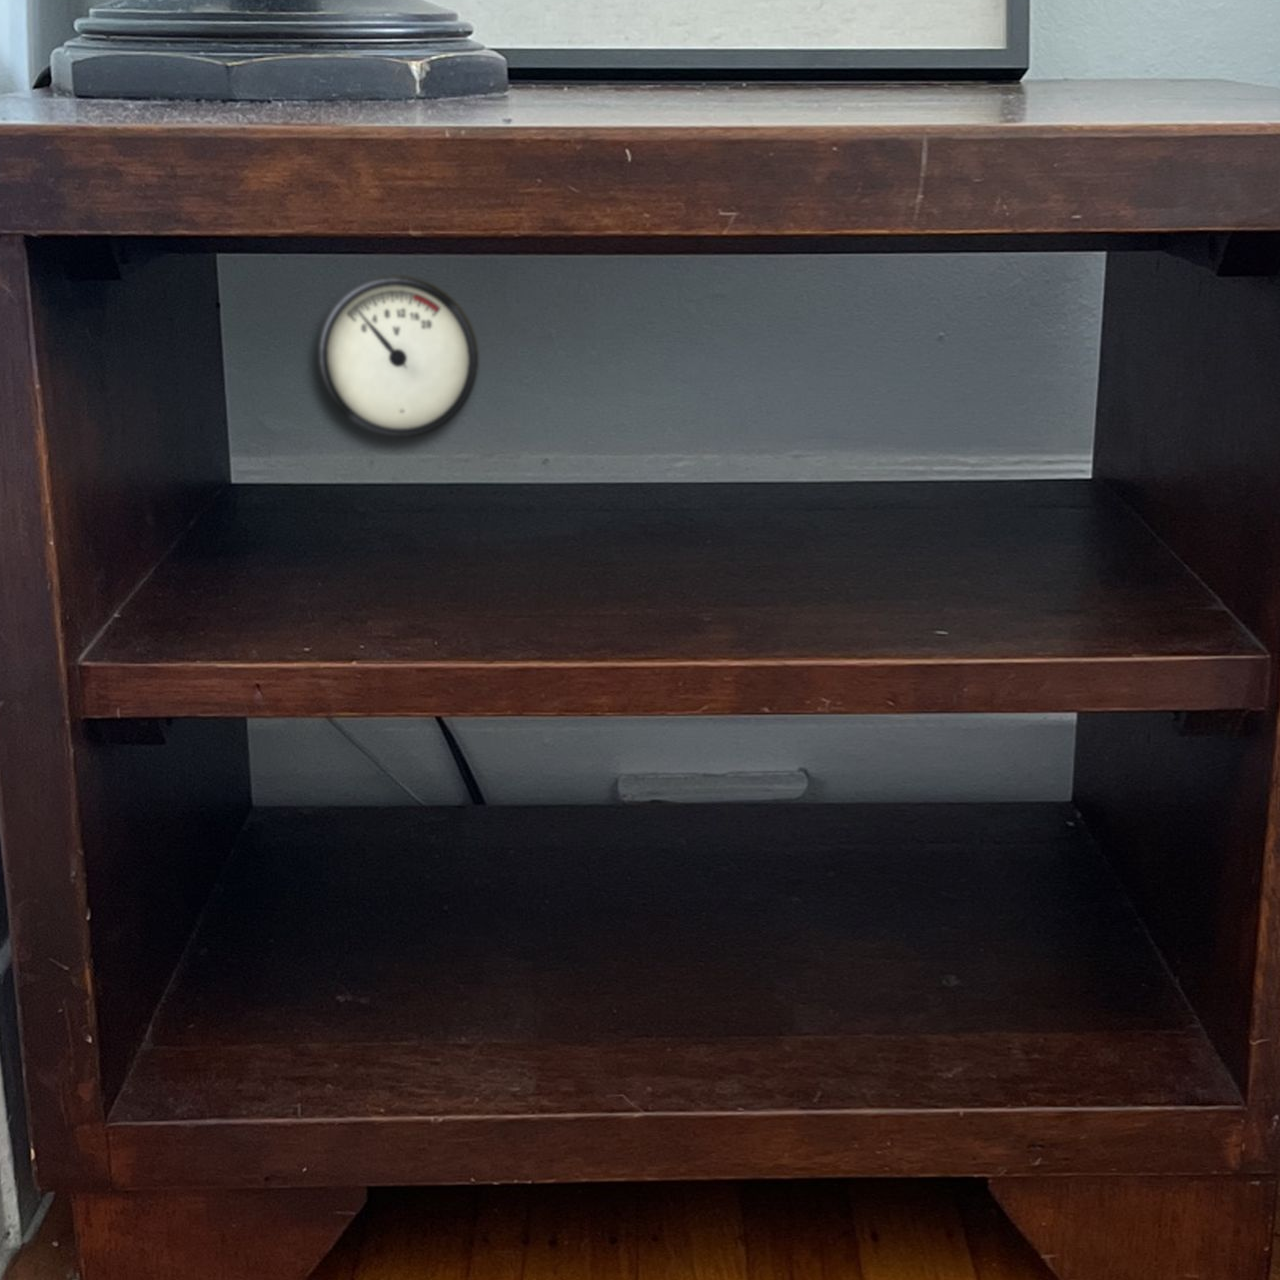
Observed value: 2; V
